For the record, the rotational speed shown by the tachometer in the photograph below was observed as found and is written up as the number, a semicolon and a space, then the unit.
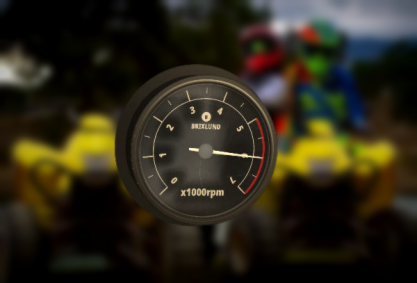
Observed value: 6000; rpm
